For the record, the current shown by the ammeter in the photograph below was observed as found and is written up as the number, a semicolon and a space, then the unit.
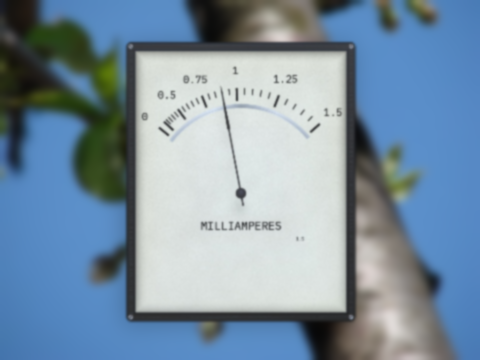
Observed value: 0.9; mA
